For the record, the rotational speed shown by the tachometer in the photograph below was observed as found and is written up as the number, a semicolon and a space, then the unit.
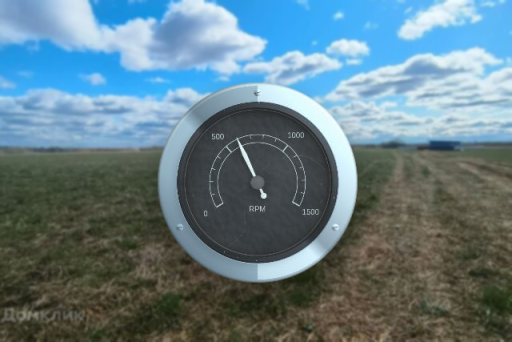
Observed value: 600; rpm
